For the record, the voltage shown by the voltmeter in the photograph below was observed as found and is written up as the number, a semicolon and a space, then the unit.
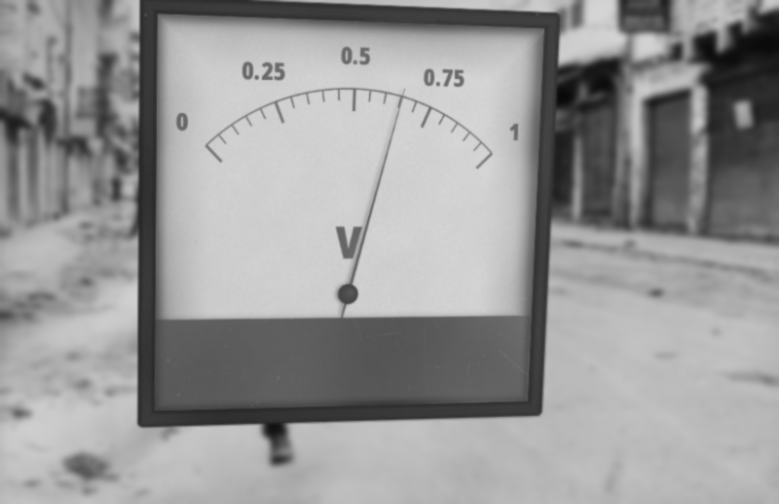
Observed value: 0.65; V
